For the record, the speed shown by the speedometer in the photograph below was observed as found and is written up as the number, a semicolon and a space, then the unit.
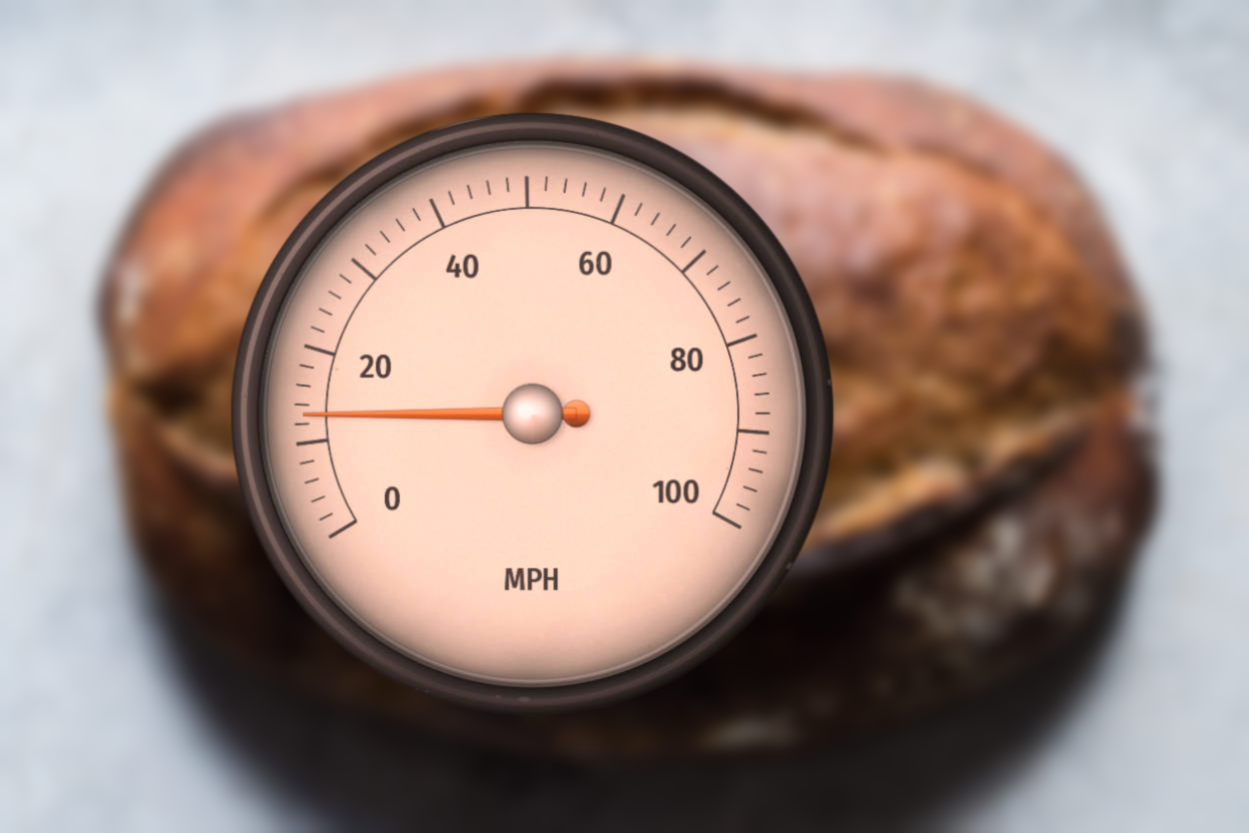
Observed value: 13; mph
